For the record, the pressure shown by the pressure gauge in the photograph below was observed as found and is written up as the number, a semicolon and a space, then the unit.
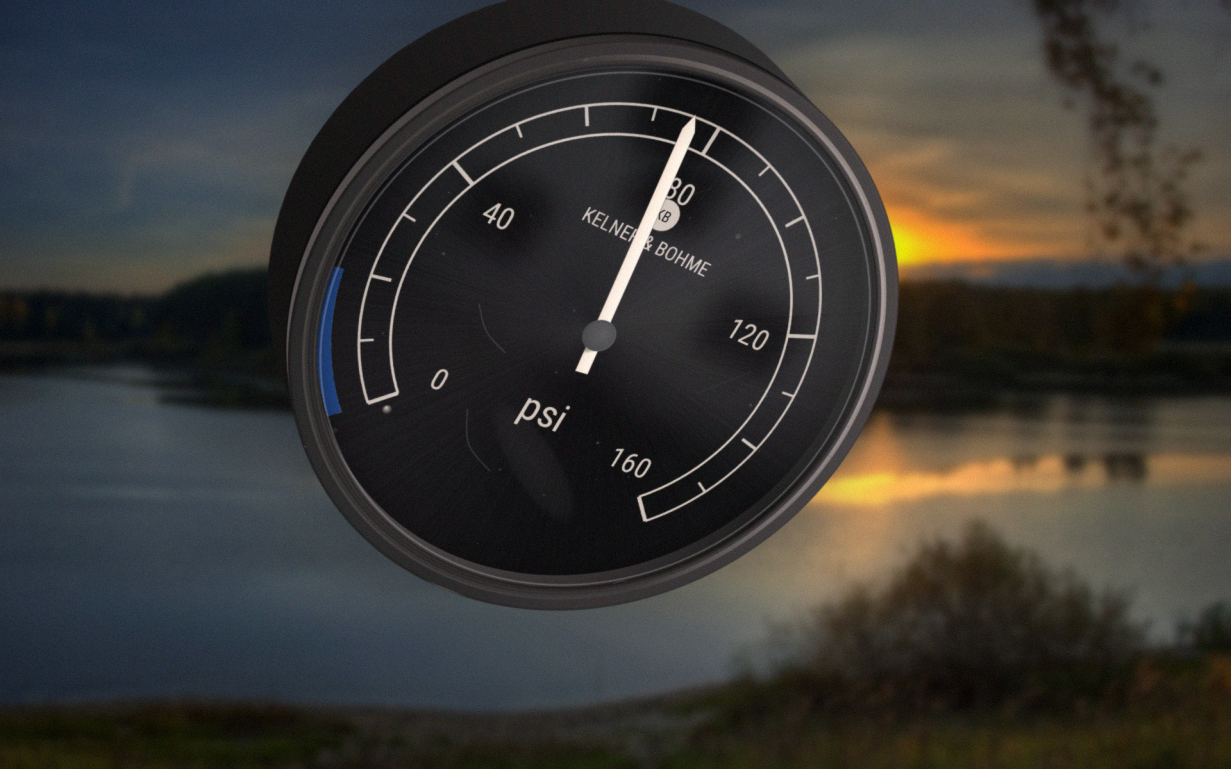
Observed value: 75; psi
